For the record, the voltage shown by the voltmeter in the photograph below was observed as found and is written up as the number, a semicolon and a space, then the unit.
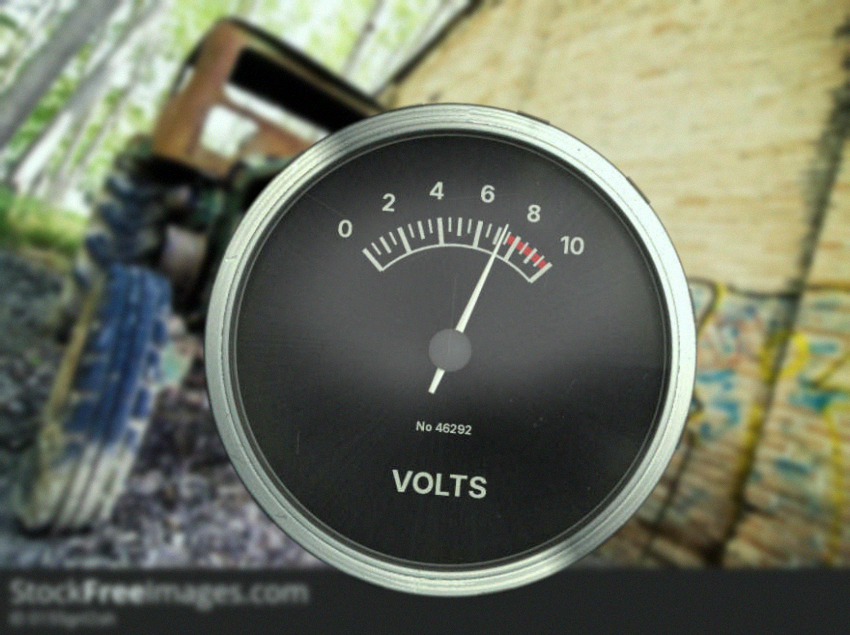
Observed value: 7.25; V
